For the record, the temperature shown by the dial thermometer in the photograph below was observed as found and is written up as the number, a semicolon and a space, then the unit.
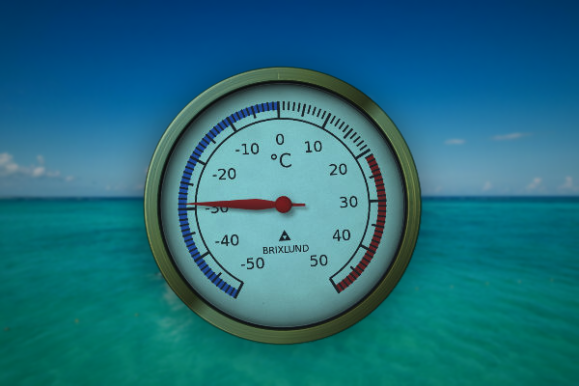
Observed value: -29; °C
